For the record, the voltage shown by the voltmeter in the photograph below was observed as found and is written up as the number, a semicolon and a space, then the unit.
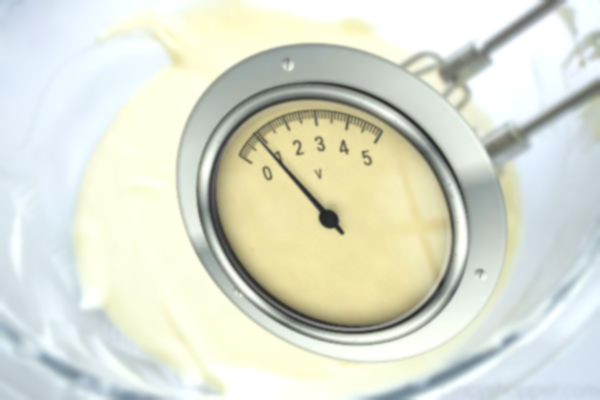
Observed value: 1; V
